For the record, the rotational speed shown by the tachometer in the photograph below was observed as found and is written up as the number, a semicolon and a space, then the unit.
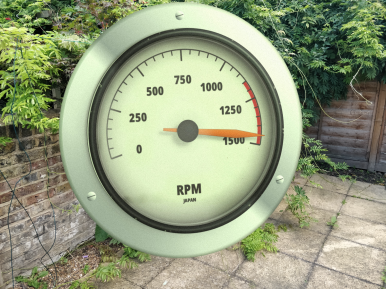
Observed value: 1450; rpm
